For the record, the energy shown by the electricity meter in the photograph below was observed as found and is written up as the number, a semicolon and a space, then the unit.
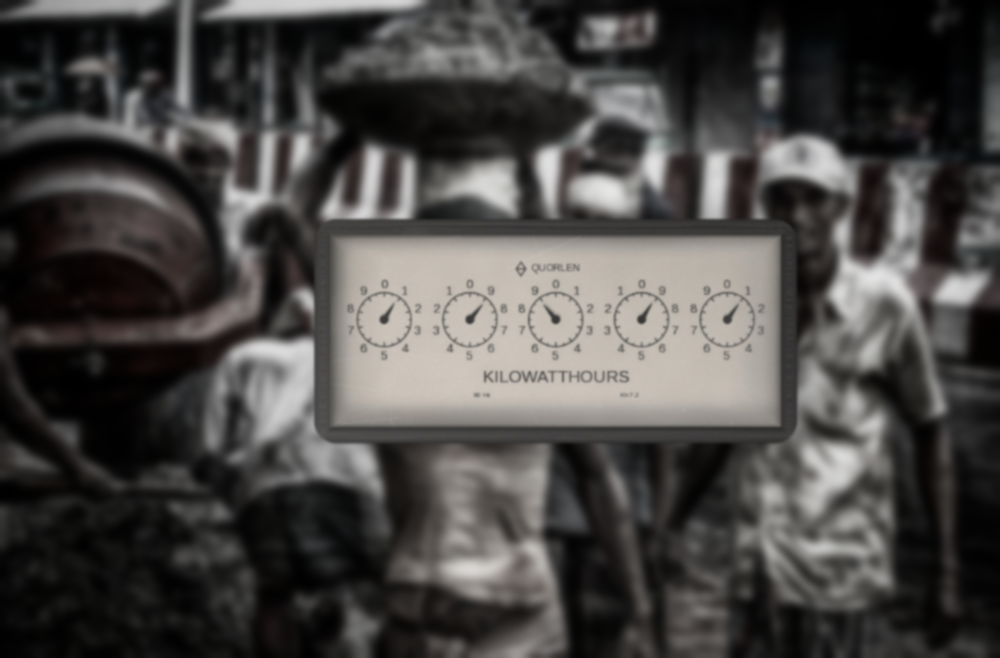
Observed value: 8891; kWh
